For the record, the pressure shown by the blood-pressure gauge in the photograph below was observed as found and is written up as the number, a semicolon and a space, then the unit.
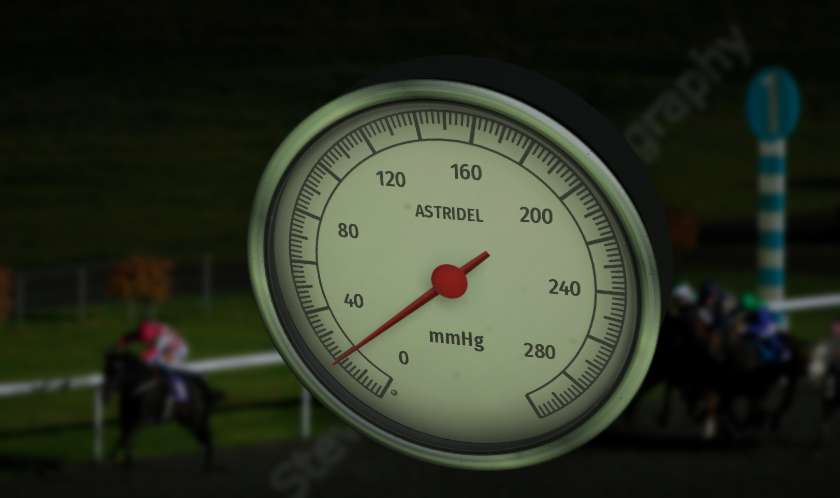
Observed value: 20; mmHg
